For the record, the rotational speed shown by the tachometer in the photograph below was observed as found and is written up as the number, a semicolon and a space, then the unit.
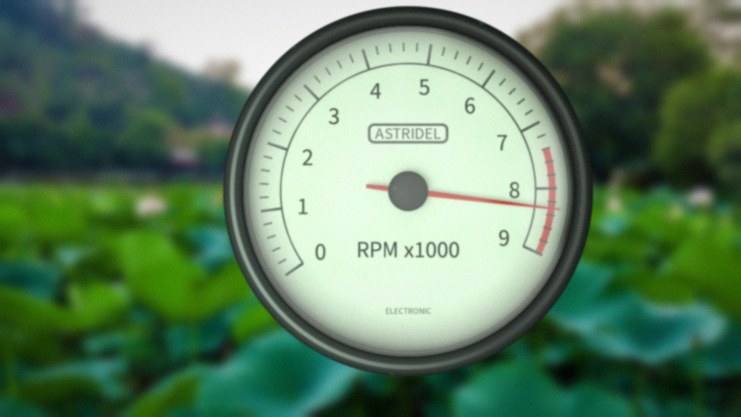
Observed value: 8300; rpm
